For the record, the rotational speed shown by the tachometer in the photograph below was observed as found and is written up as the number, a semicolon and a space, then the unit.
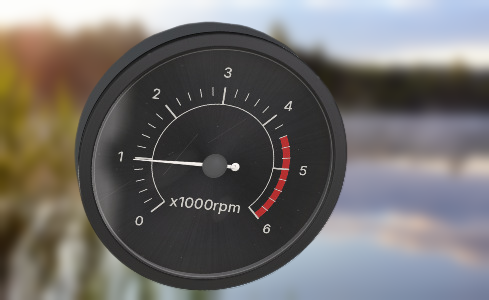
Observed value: 1000; rpm
